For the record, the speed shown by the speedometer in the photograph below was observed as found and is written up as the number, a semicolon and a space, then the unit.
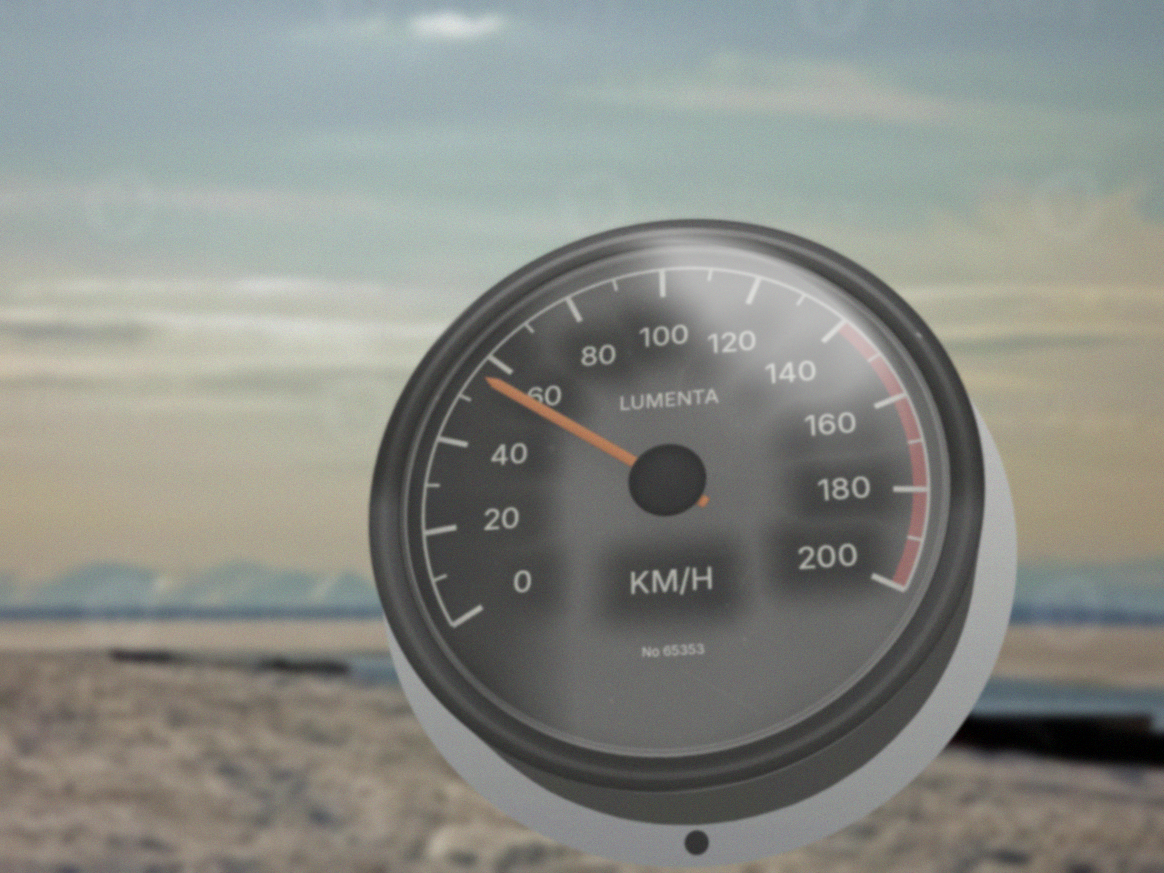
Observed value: 55; km/h
